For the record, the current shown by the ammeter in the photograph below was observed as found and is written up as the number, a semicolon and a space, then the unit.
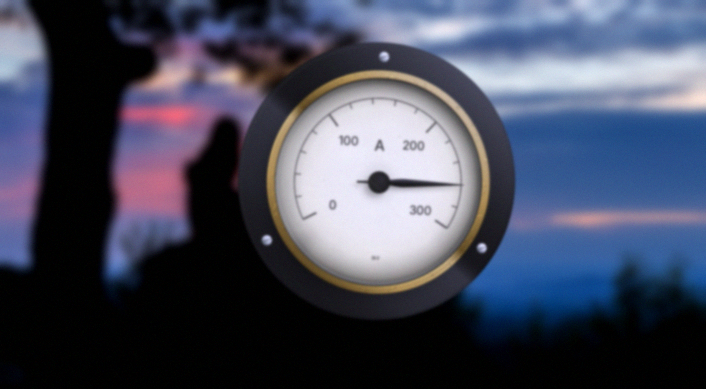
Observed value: 260; A
